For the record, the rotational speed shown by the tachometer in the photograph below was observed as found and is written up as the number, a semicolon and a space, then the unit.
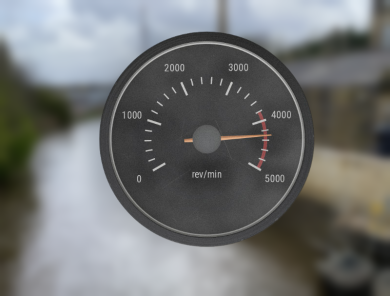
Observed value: 4300; rpm
